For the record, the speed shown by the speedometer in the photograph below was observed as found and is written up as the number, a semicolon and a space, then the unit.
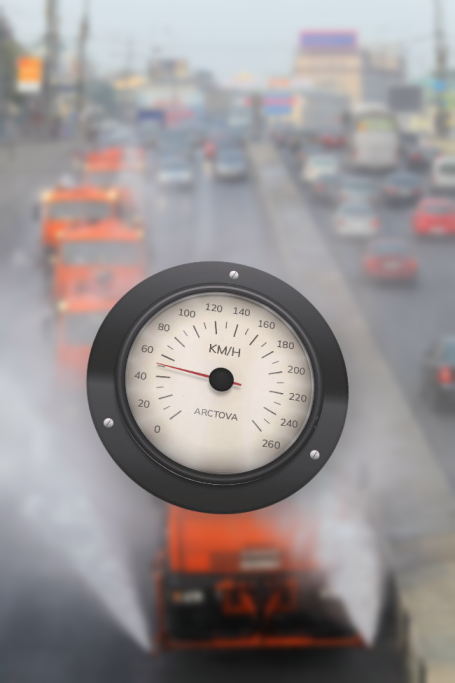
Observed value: 50; km/h
